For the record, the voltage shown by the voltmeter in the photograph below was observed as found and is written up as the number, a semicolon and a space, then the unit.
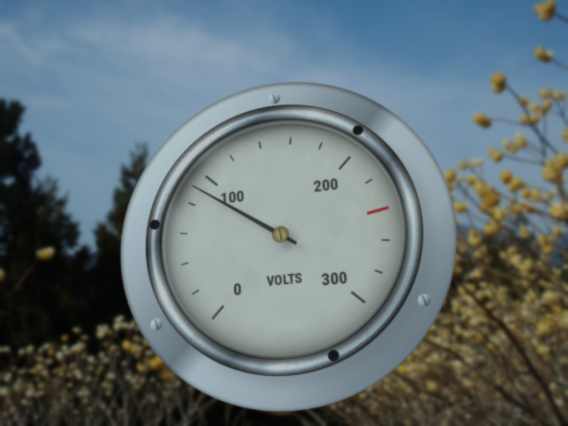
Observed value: 90; V
